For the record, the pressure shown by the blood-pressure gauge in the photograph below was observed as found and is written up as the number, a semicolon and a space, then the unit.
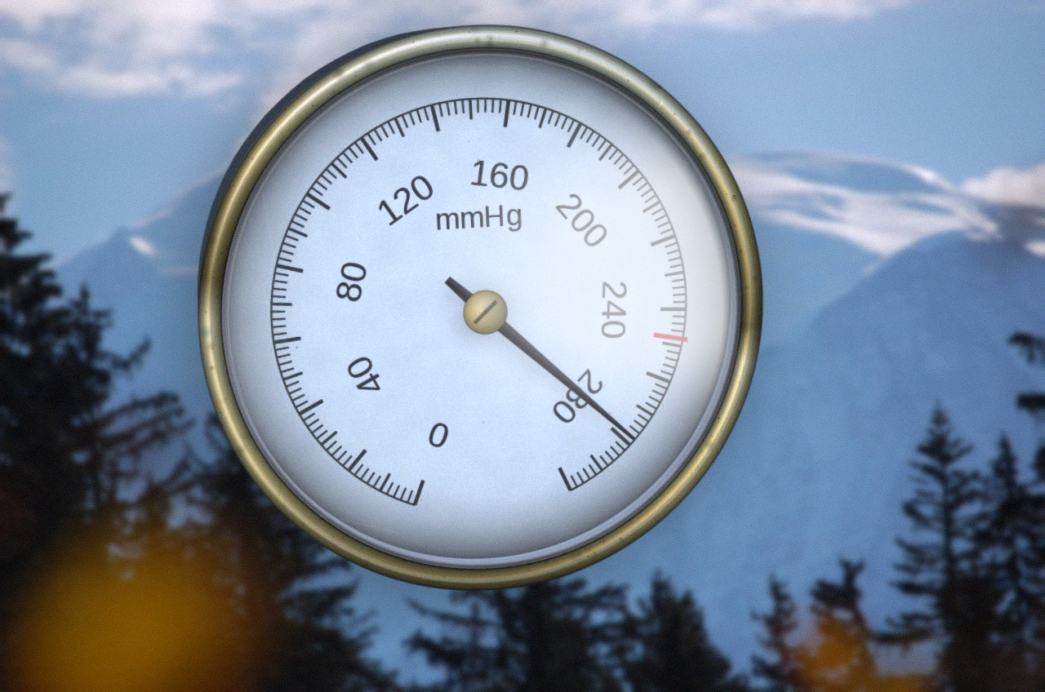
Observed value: 278; mmHg
